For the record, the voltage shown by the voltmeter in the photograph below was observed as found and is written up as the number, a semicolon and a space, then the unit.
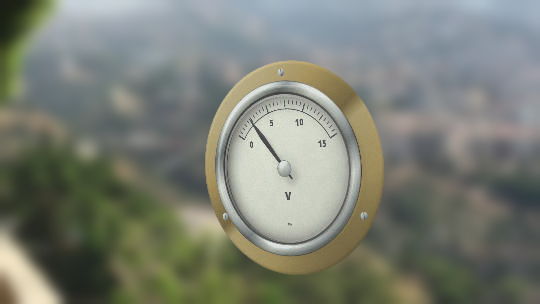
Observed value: 2.5; V
